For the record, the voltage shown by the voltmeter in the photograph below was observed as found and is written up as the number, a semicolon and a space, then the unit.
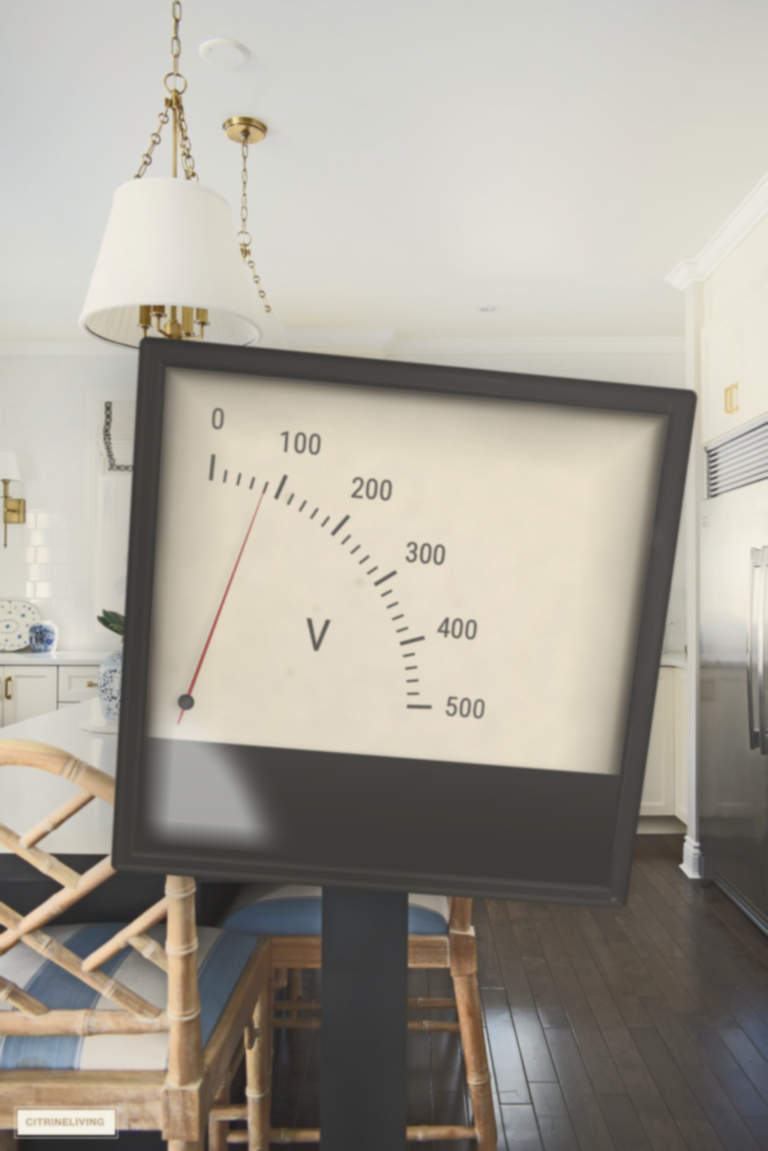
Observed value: 80; V
